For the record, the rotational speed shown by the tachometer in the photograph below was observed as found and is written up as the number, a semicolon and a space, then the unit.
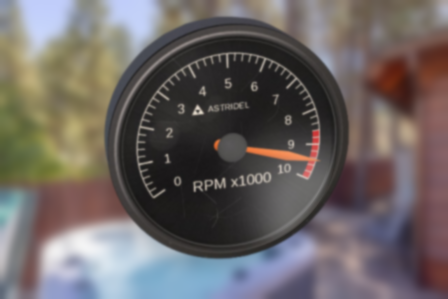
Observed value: 9400; rpm
